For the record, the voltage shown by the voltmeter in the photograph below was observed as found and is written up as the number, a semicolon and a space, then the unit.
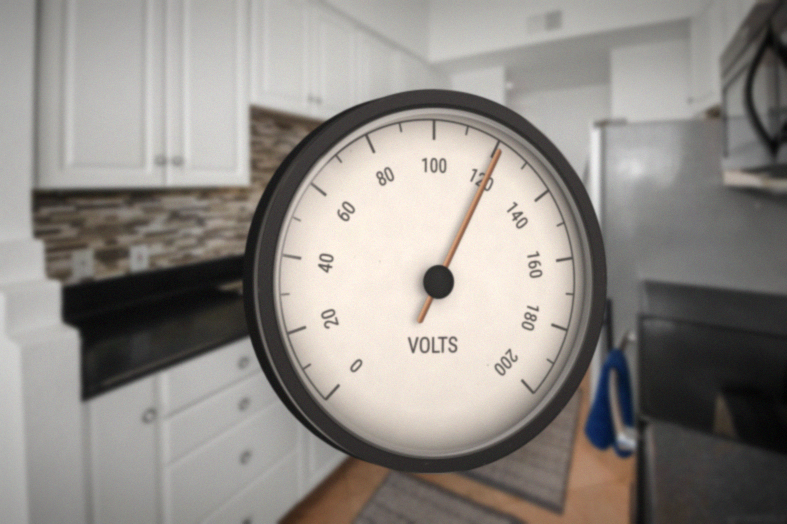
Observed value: 120; V
